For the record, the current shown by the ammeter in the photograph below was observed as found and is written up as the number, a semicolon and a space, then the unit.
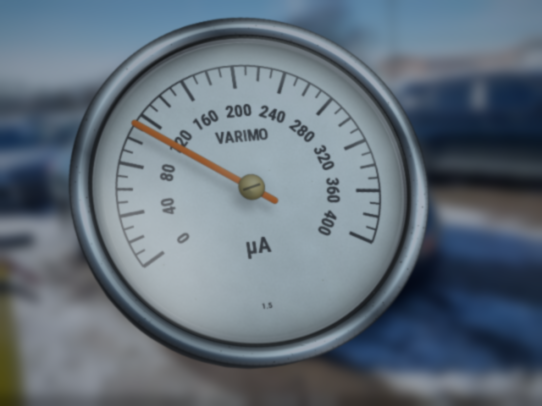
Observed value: 110; µA
